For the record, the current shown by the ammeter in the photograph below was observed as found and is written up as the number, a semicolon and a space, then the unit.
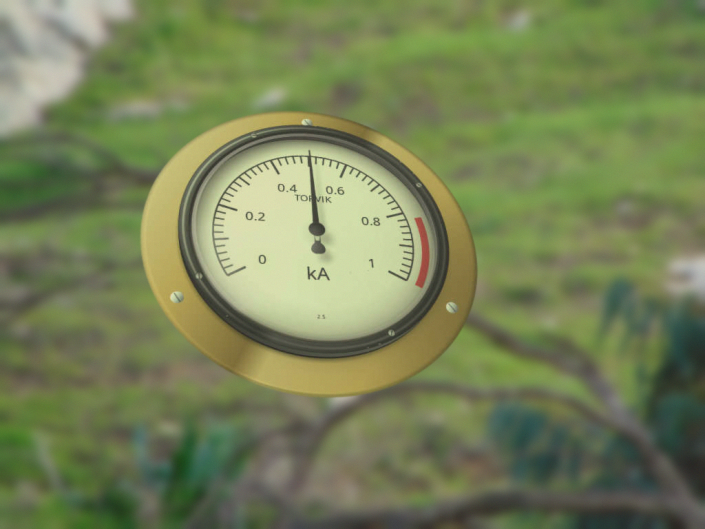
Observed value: 0.5; kA
